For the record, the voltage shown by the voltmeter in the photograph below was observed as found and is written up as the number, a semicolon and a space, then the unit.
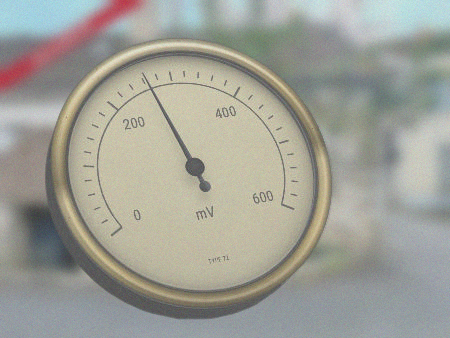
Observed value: 260; mV
